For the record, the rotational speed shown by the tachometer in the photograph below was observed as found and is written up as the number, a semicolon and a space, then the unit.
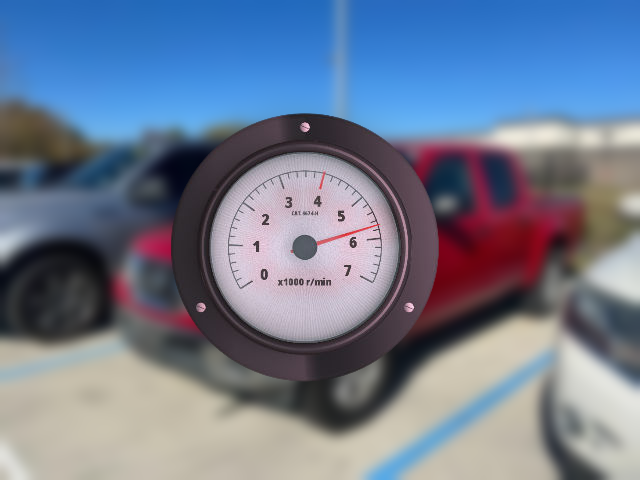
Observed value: 5700; rpm
